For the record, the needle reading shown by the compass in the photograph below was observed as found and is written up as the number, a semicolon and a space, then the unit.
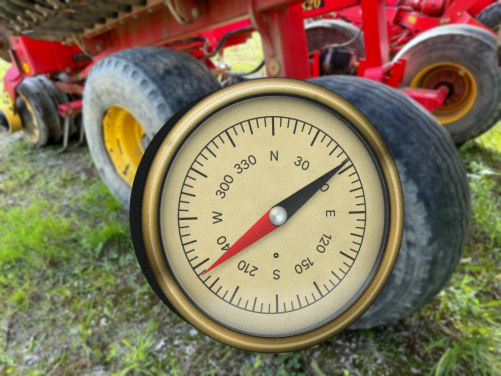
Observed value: 235; °
